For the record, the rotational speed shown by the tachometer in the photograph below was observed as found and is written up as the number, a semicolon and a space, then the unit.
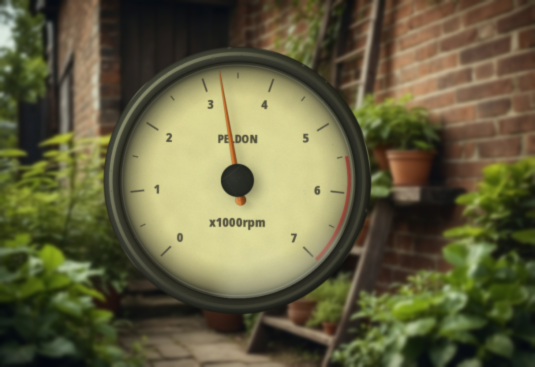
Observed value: 3250; rpm
